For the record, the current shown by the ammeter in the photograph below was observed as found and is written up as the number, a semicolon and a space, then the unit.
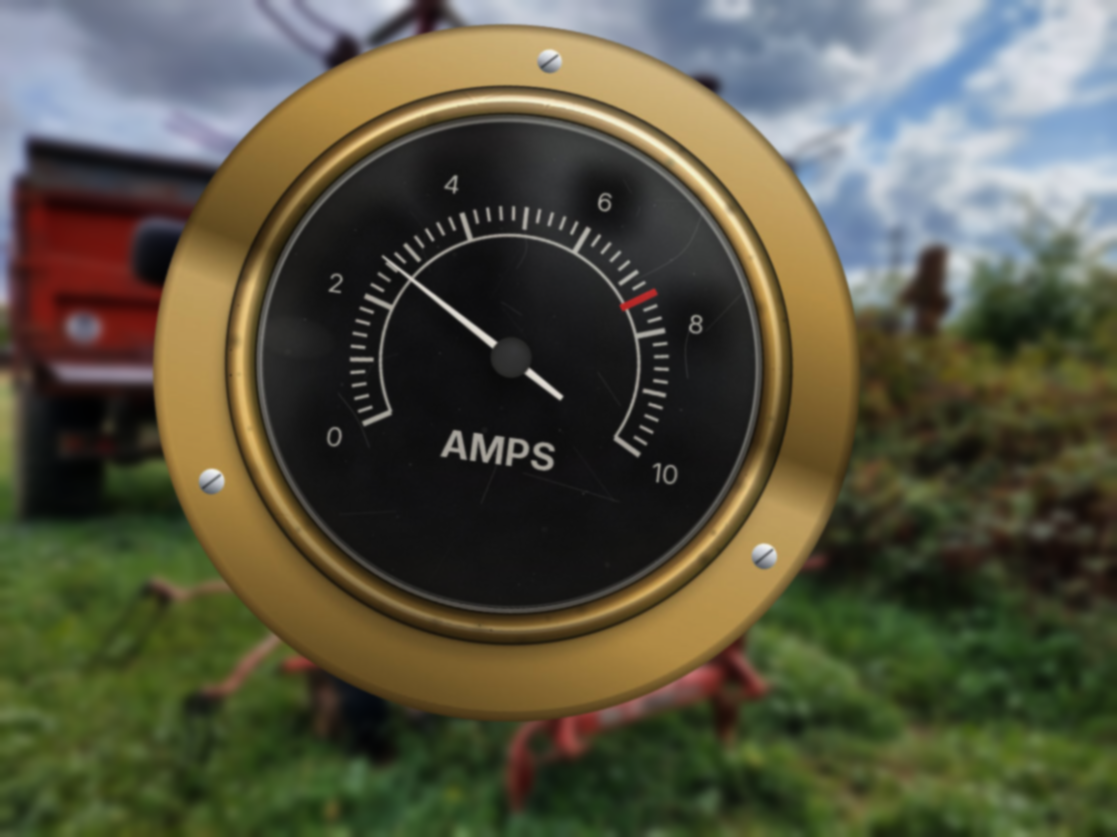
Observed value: 2.6; A
